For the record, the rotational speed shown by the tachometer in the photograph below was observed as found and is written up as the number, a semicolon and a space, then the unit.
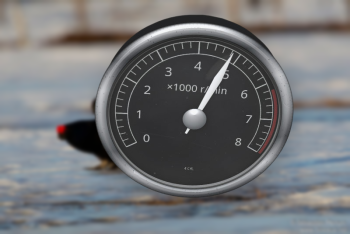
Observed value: 4800; rpm
